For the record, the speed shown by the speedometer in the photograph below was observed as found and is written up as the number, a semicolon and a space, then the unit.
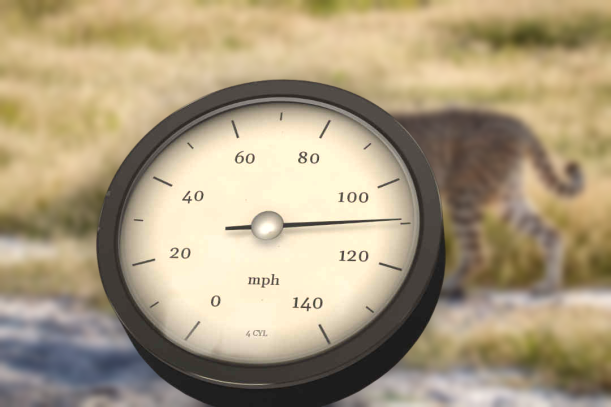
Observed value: 110; mph
